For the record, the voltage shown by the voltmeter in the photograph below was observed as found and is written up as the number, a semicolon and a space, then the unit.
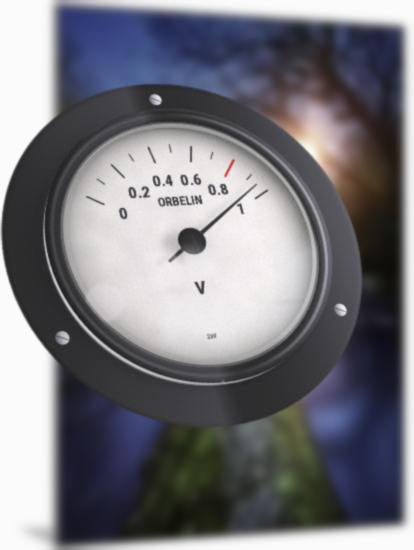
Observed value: 0.95; V
